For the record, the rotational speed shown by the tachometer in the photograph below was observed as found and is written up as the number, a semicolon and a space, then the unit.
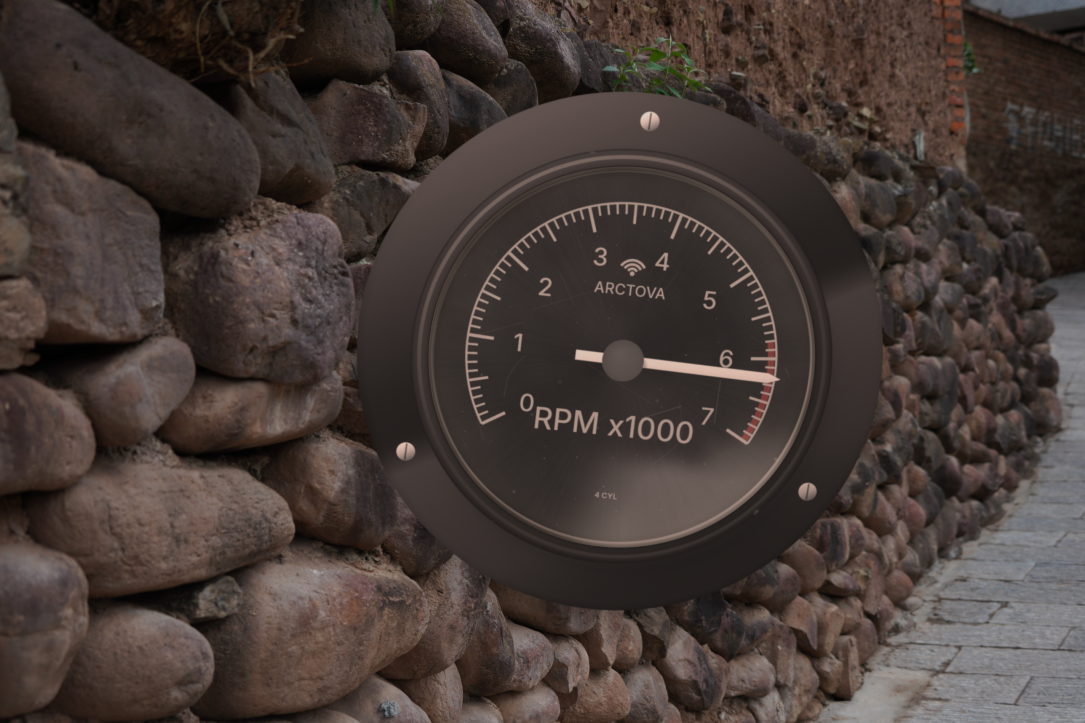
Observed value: 6200; rpm
